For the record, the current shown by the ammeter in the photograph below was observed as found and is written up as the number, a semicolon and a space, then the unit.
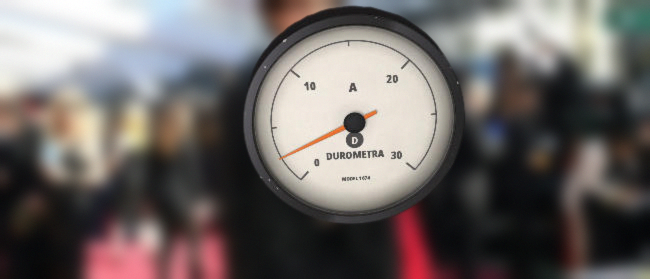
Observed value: 2.5; A
